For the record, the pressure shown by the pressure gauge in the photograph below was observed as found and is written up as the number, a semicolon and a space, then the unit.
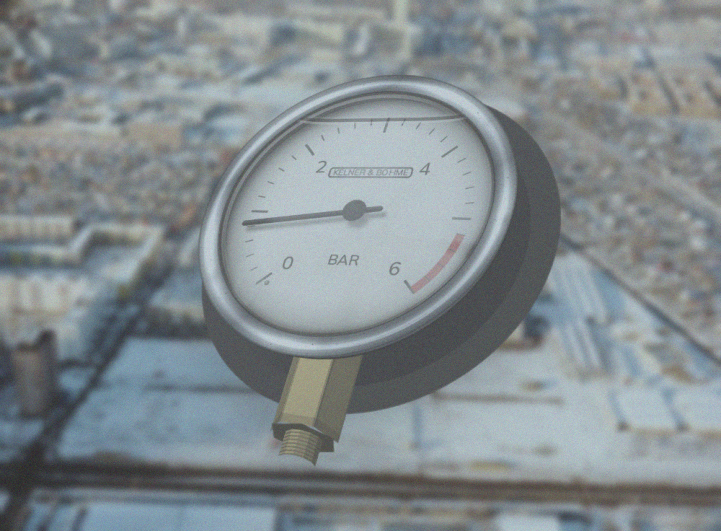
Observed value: 0.8; bar
